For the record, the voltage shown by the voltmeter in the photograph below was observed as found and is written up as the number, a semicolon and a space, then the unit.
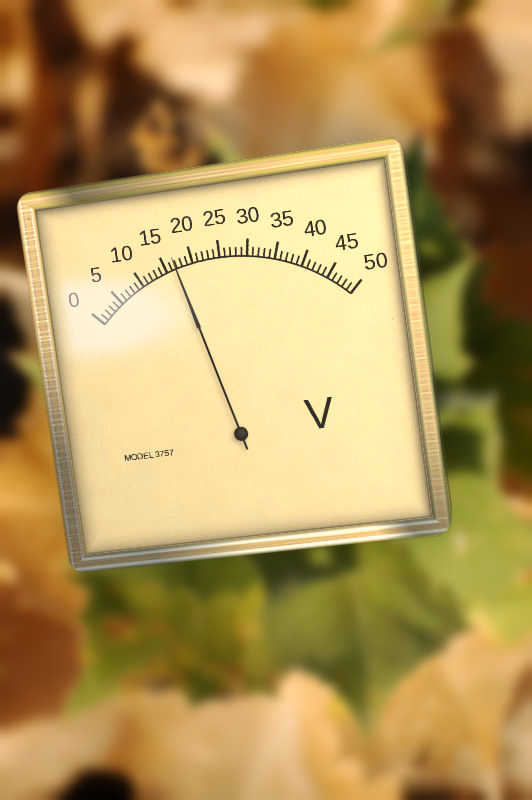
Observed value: 17; V
